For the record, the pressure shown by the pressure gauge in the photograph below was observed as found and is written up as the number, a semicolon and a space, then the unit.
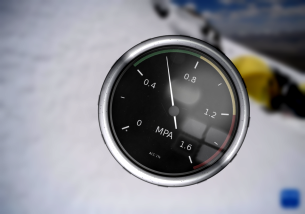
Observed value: 0.6; MPa
